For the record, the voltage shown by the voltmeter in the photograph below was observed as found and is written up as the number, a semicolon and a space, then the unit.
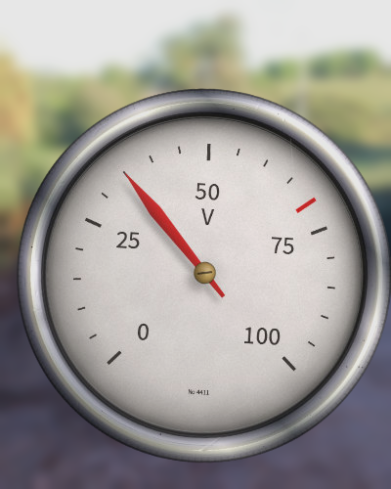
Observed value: 35; V
